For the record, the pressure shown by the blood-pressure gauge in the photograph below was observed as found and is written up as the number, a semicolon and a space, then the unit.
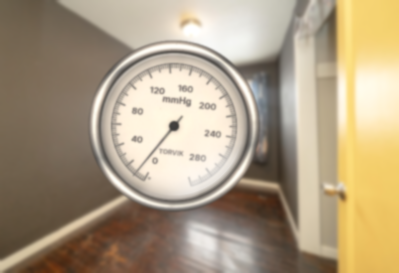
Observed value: 10; mmHg
